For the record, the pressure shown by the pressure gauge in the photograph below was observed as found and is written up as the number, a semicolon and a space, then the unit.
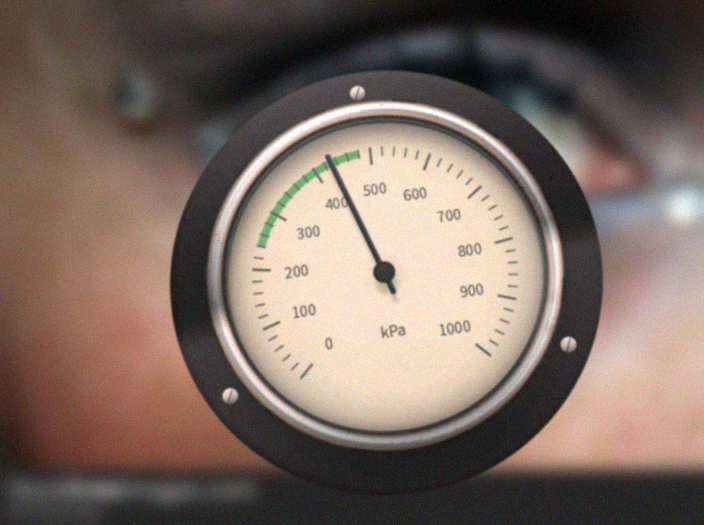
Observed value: 430; kPa
